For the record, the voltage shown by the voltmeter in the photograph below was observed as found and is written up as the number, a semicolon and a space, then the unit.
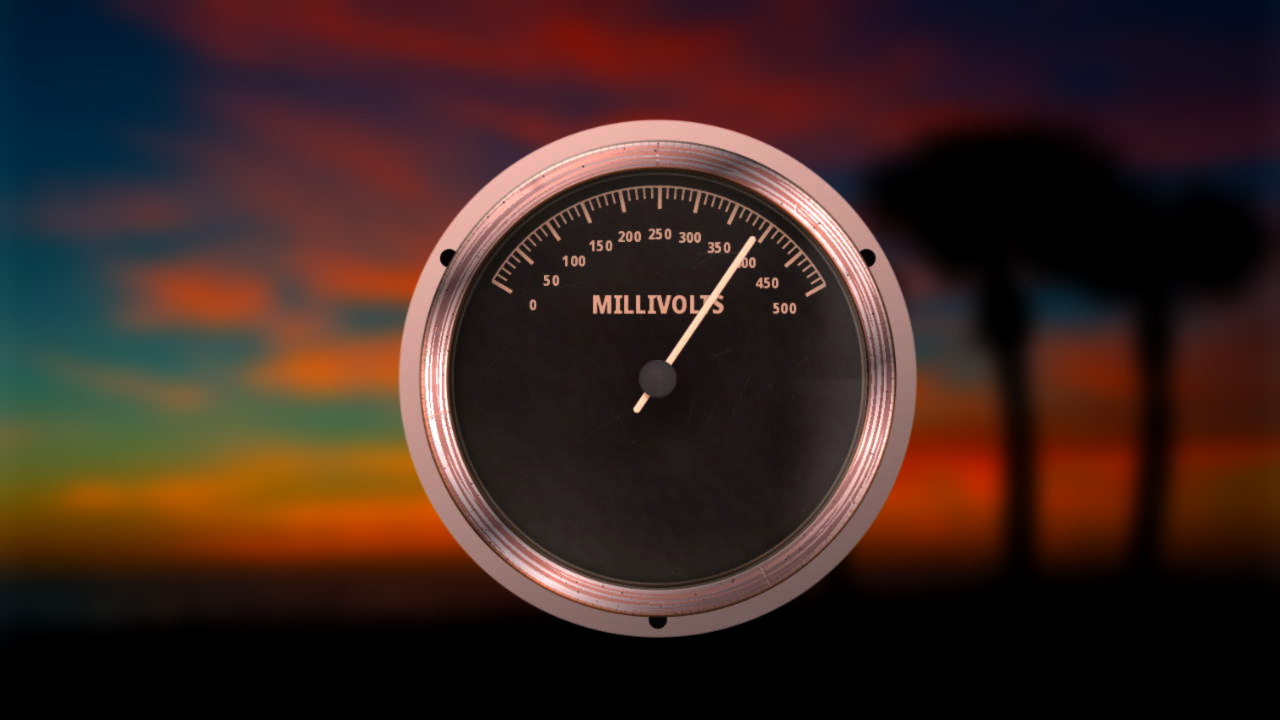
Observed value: 390; mV
